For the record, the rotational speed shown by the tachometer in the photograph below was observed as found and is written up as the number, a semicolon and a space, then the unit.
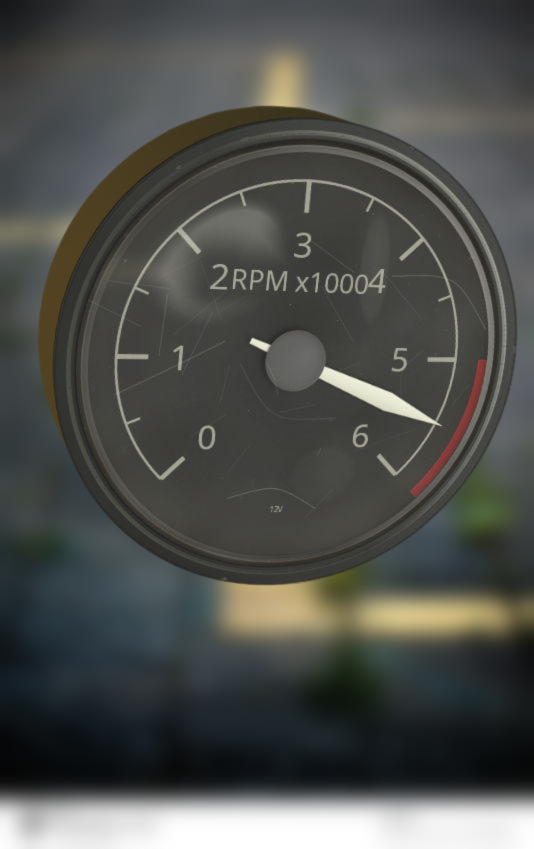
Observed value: 5500; rpm
